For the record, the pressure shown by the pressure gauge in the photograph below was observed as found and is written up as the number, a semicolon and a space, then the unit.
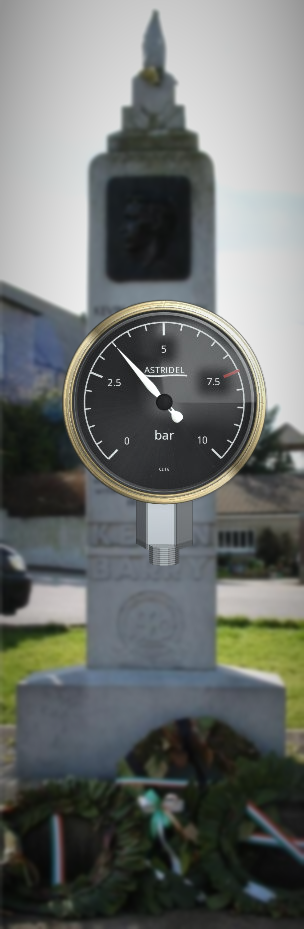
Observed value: 3.5; bar
